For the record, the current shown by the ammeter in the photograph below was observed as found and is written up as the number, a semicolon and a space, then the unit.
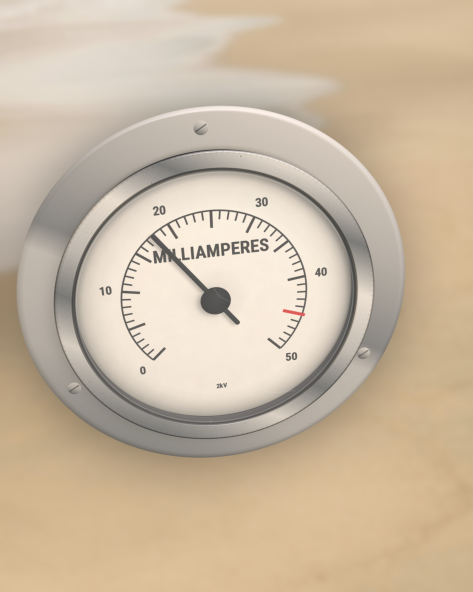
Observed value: 18; mA
